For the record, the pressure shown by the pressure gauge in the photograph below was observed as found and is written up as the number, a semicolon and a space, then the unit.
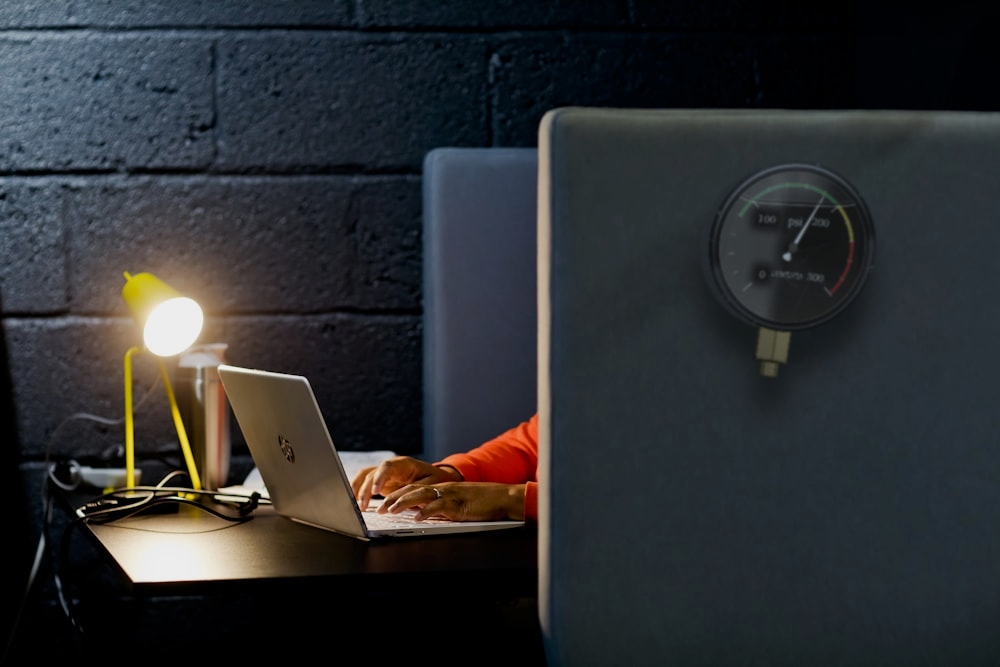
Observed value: 180; psi
